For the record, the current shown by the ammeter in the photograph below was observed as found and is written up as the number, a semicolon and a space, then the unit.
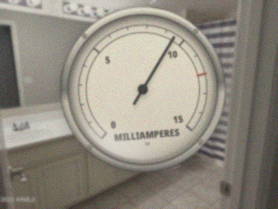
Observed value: 9.5; mA
